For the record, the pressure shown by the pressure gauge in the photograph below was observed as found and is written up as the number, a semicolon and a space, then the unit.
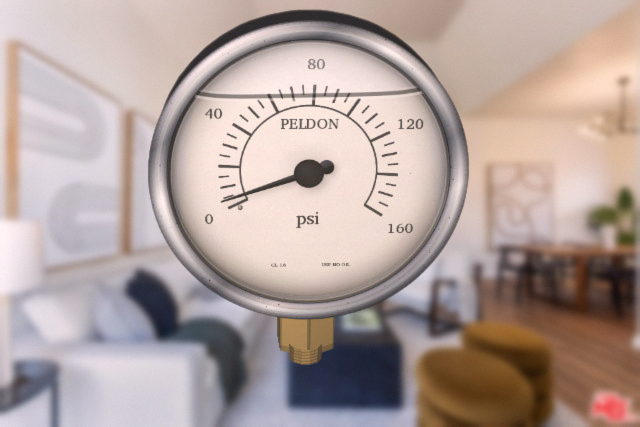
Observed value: 5; psi
